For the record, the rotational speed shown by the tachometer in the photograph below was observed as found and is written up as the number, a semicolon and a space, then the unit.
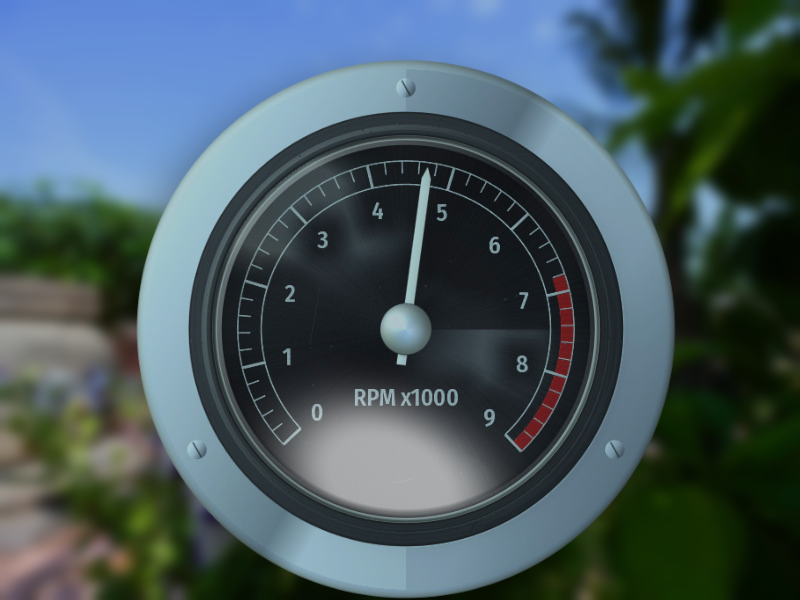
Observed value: 4700; rpm
